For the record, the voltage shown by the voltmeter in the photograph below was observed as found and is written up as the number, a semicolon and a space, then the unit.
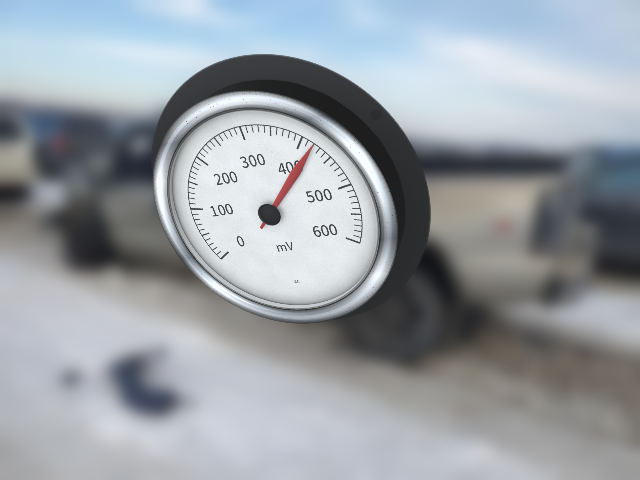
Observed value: 420; mV
